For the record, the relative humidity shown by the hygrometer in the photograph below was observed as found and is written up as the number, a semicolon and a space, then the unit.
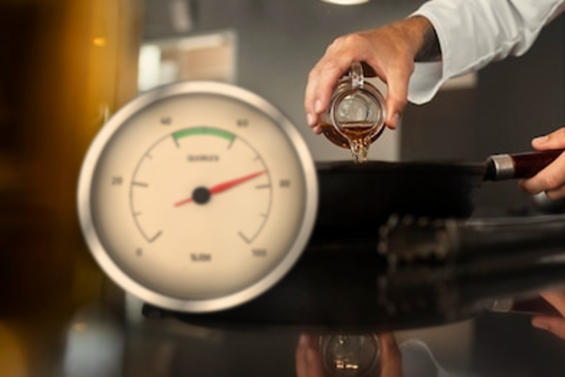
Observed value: 75; %
